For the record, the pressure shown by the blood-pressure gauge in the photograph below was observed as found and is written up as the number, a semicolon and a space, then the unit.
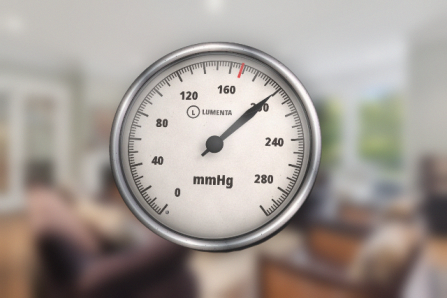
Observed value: 200; mmHg
